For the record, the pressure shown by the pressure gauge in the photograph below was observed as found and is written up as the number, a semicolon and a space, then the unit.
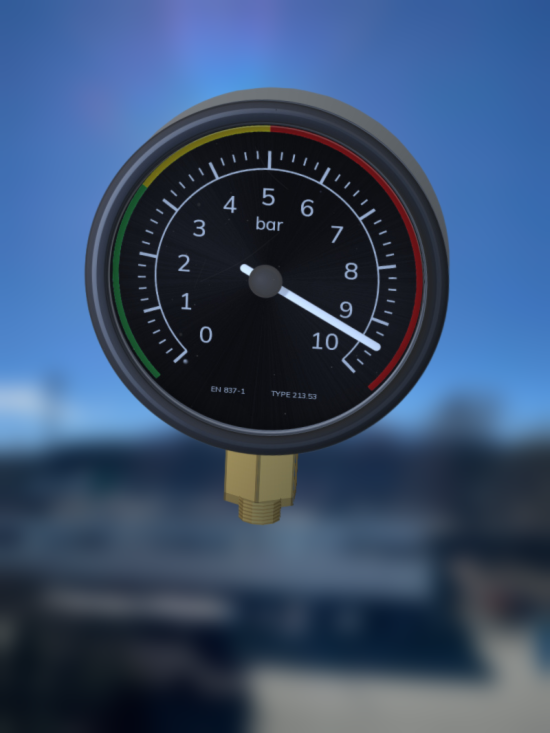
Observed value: 9.4; bar
